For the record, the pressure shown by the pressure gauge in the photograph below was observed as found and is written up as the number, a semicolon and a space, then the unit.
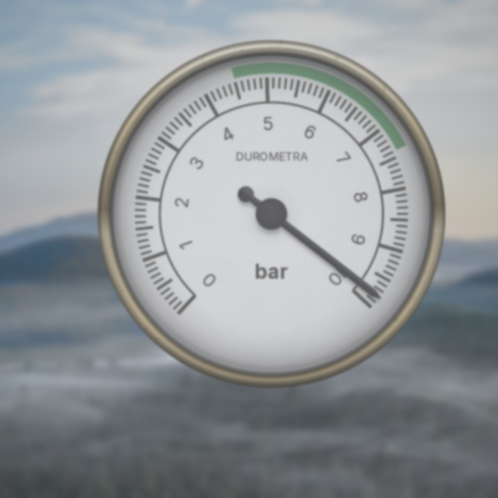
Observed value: 9.8; bar
